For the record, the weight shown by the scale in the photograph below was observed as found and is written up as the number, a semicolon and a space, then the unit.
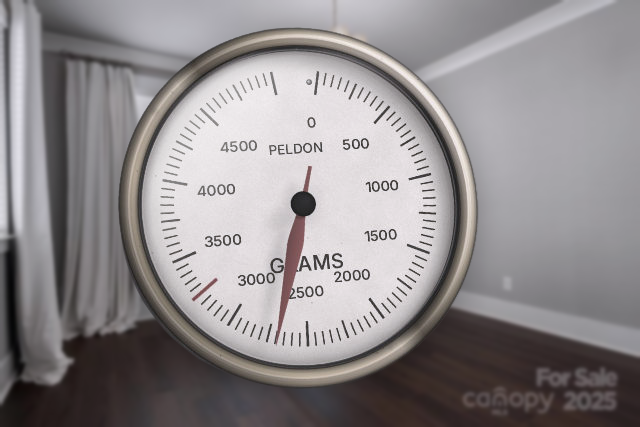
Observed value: 2700; g
